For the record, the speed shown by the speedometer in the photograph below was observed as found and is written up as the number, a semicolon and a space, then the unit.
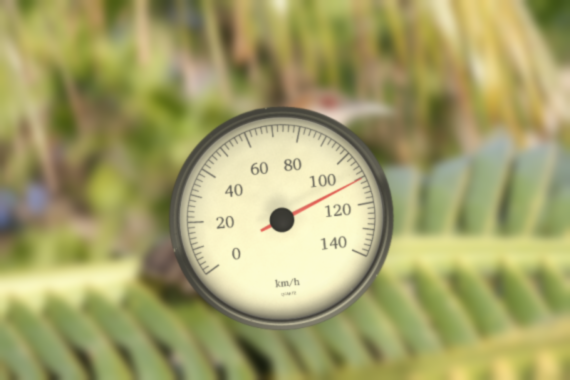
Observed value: 110; km/h
